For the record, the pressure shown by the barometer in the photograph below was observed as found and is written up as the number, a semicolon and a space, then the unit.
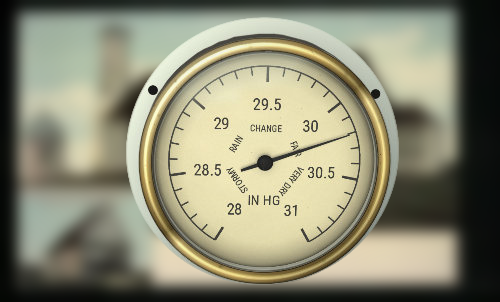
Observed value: 30.2; inHg
